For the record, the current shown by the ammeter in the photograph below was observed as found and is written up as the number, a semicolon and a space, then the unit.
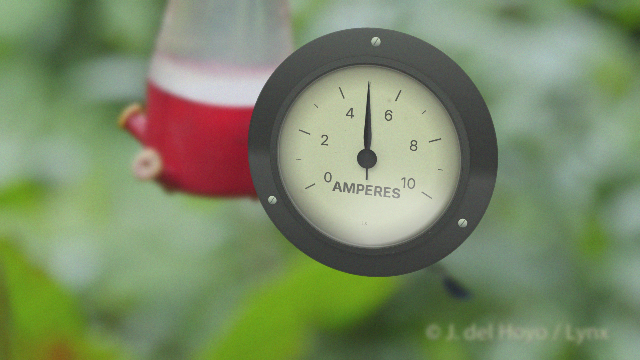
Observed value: 5; A
